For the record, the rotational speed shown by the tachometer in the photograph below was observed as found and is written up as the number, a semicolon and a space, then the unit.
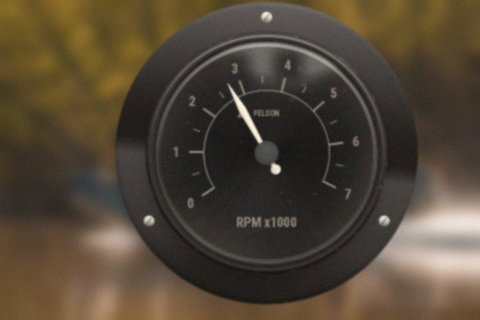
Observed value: 2750; rpm
